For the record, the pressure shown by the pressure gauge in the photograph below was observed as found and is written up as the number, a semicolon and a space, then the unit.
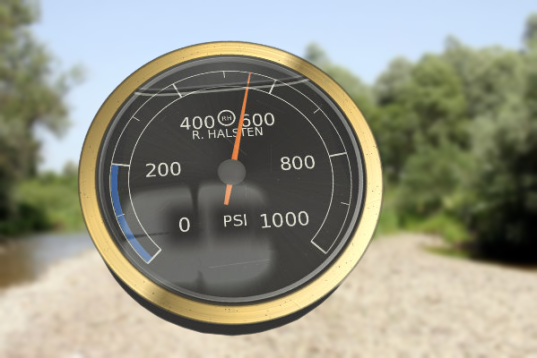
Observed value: 550; psi
